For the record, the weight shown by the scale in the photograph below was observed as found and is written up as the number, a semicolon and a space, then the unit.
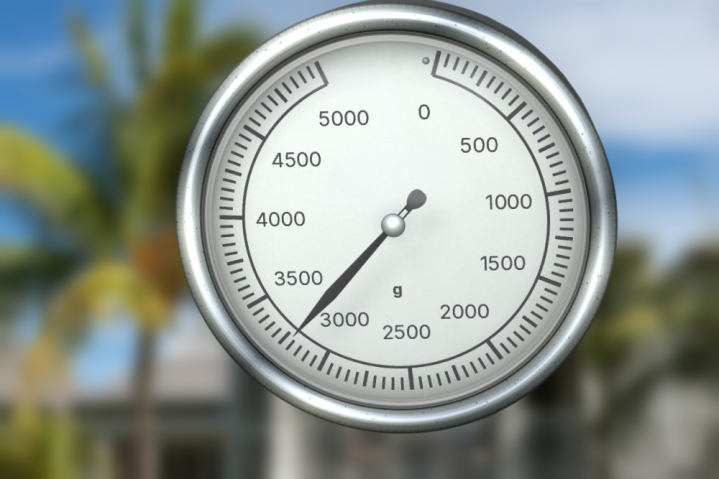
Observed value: 3225; g
